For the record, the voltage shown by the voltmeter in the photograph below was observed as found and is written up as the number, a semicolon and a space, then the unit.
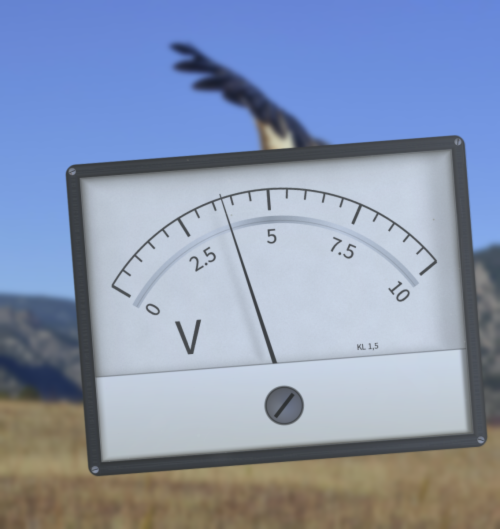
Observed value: 3.75; V
